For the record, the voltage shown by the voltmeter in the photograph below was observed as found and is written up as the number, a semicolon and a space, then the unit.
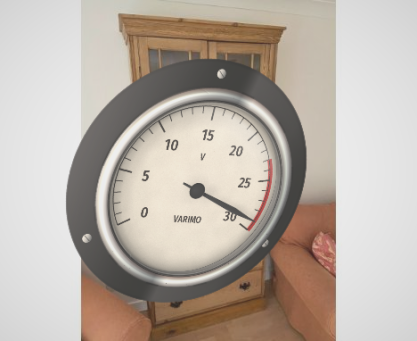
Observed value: 29; V
